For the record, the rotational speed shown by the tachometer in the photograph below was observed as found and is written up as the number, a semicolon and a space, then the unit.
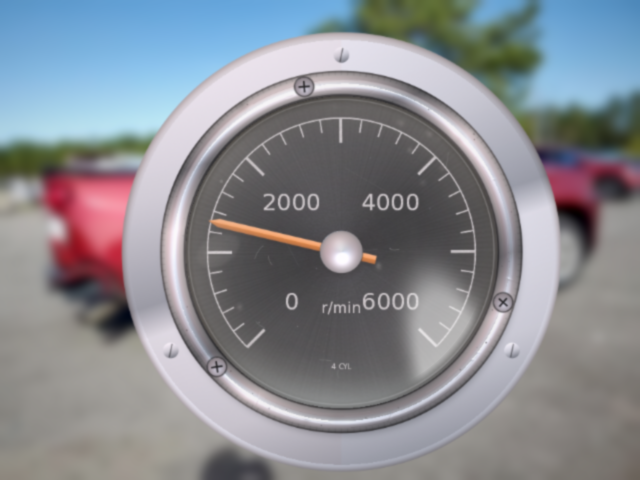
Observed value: 1300; rpm
